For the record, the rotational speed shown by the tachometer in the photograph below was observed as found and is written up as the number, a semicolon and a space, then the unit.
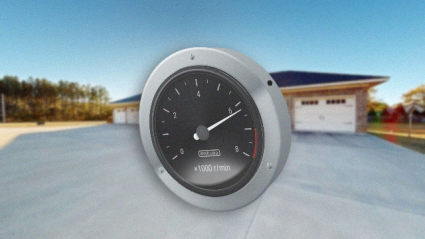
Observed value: 6250; rpm
